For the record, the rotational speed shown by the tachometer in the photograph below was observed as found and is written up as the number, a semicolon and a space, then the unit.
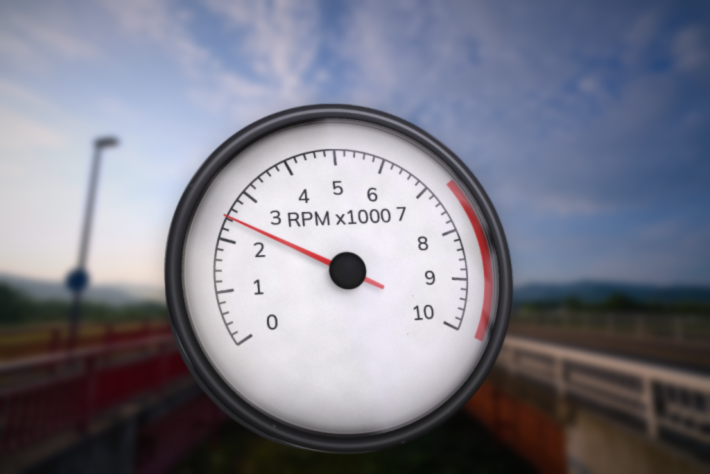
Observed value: 2400; rpm
